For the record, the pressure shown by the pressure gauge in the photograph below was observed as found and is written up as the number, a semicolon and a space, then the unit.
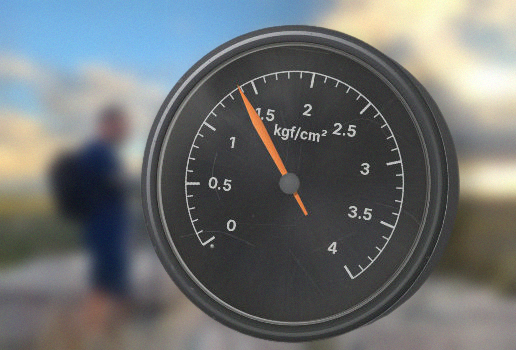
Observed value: 1.4; kg/cm²
